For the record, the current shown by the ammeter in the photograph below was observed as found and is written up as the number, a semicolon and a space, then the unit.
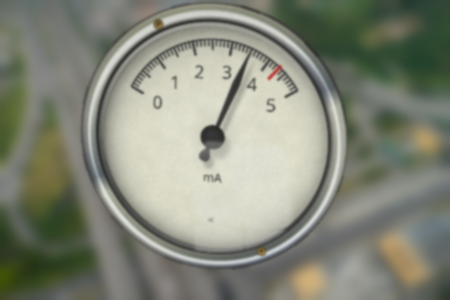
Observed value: 3.5; mA
